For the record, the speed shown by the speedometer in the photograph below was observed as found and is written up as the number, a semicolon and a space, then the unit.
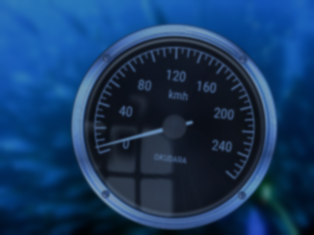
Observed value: 5; km/h
